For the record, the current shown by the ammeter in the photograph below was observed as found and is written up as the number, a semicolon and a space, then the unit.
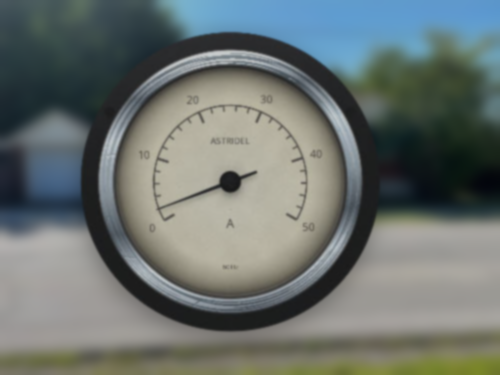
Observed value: 2; A
